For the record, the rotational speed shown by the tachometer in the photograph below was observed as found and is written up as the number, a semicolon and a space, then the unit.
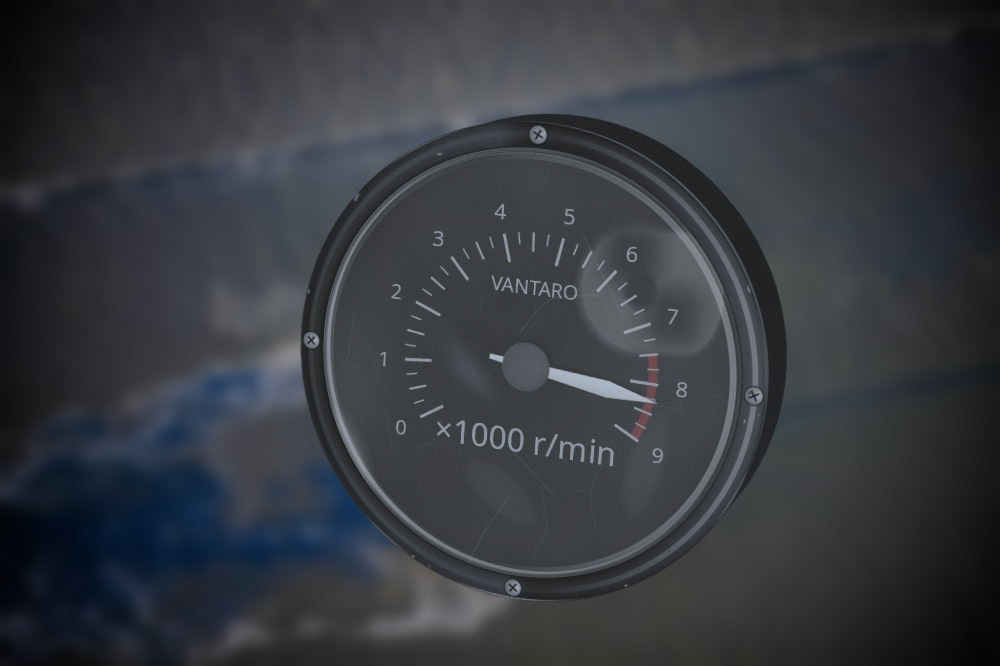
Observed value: 8250; rpm
